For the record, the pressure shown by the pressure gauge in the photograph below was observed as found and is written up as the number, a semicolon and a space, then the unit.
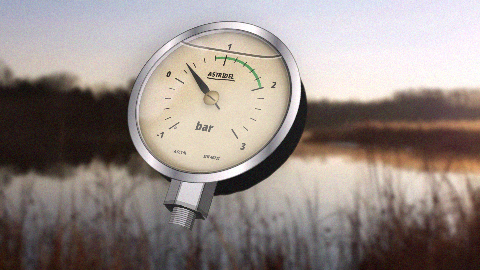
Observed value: 0.3; bar
